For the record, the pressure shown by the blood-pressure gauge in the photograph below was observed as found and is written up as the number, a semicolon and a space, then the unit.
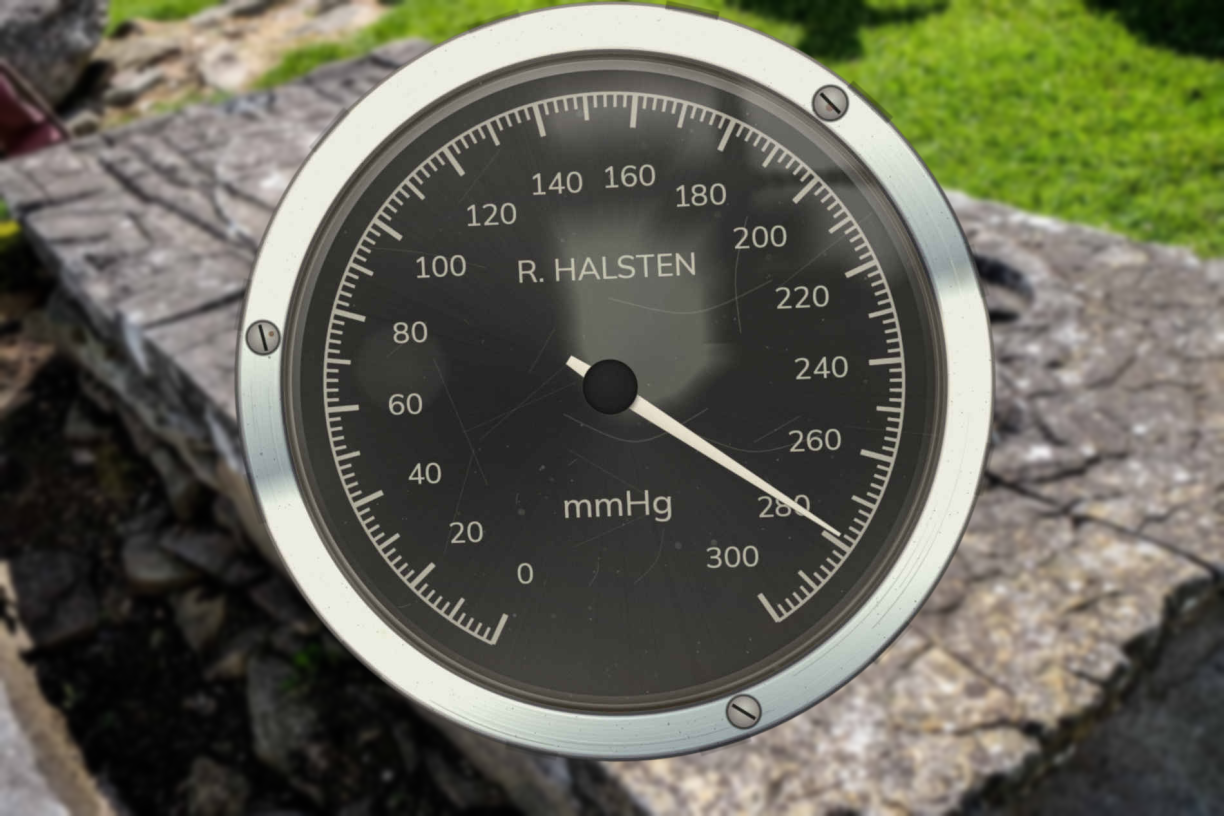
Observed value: 278; mmHg
